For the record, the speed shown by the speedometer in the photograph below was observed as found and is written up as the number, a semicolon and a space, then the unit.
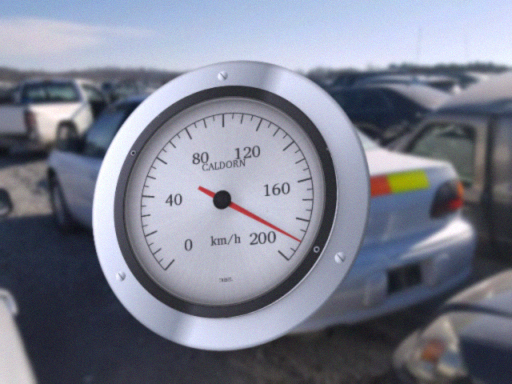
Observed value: 190; km/h
